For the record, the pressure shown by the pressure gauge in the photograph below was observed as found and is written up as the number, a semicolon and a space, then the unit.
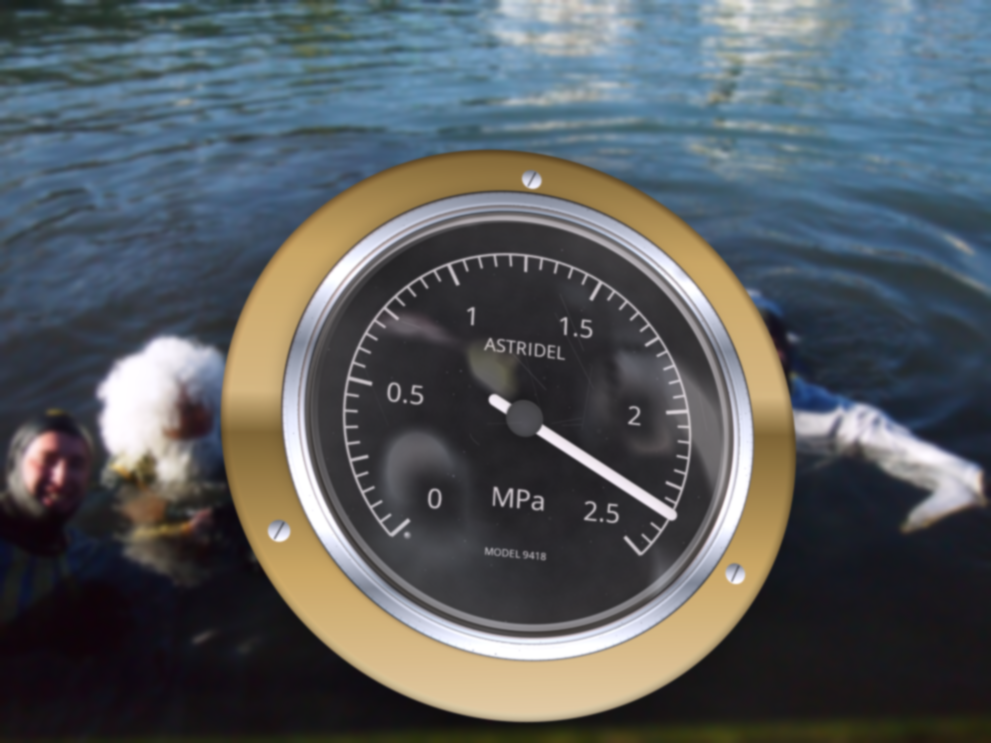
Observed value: 2.35; MPa
